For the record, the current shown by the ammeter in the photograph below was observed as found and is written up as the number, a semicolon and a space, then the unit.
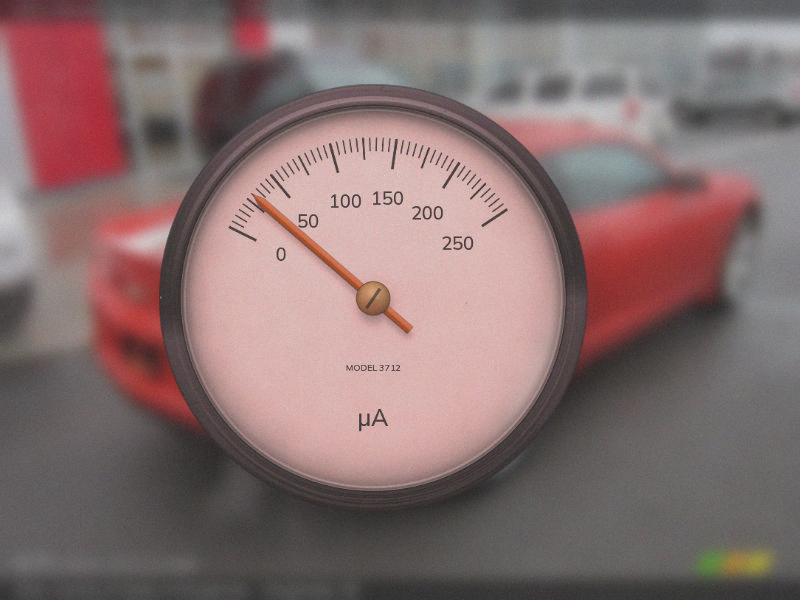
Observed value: 30; µA
